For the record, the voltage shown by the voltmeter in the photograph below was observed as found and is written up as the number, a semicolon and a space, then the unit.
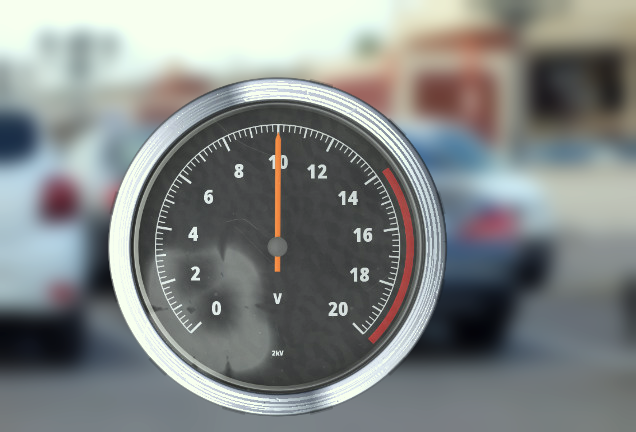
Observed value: 10; V
